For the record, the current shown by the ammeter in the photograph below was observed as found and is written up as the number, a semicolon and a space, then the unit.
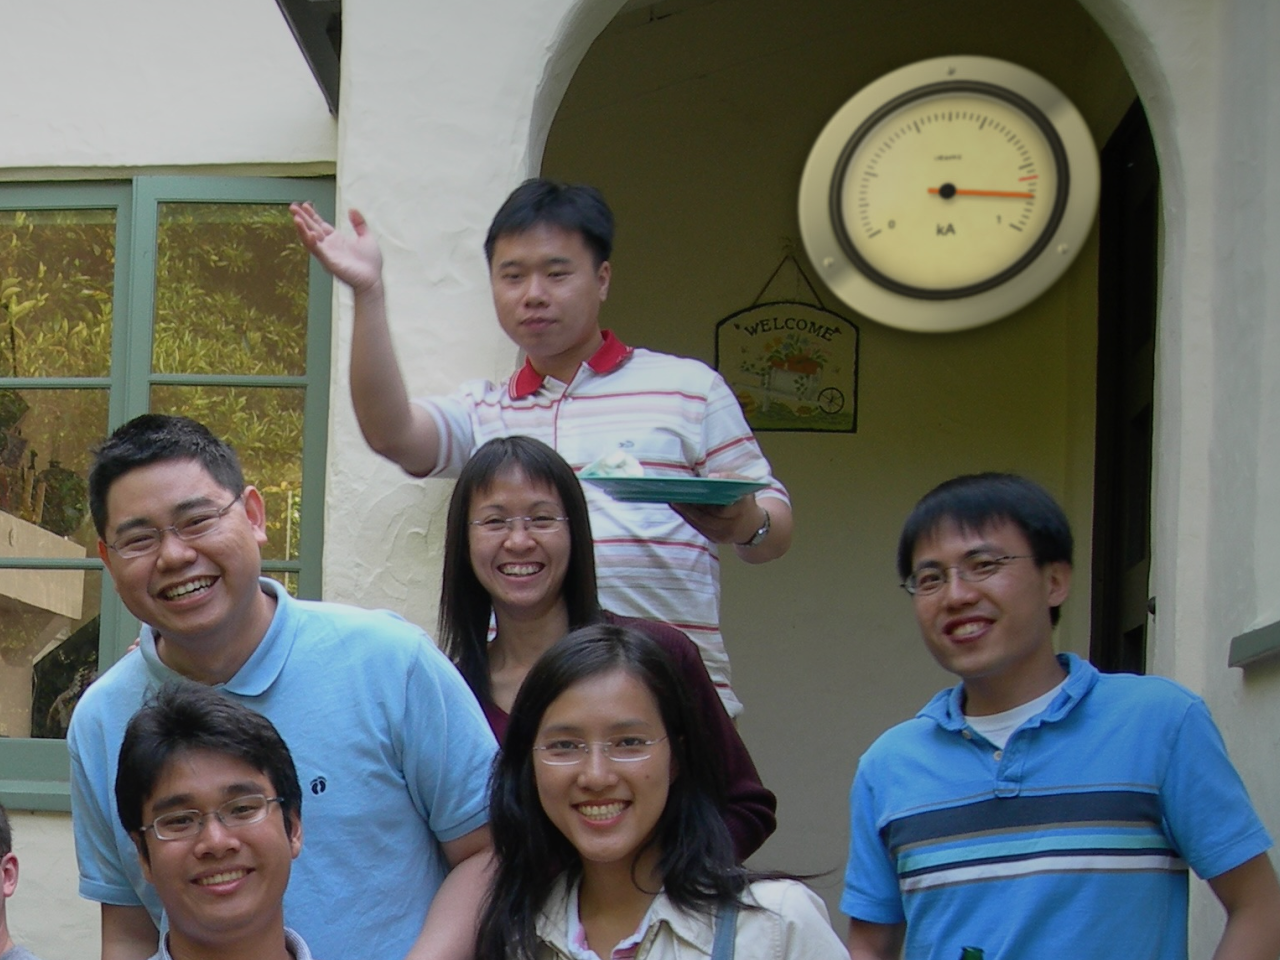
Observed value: 0.9; kA
